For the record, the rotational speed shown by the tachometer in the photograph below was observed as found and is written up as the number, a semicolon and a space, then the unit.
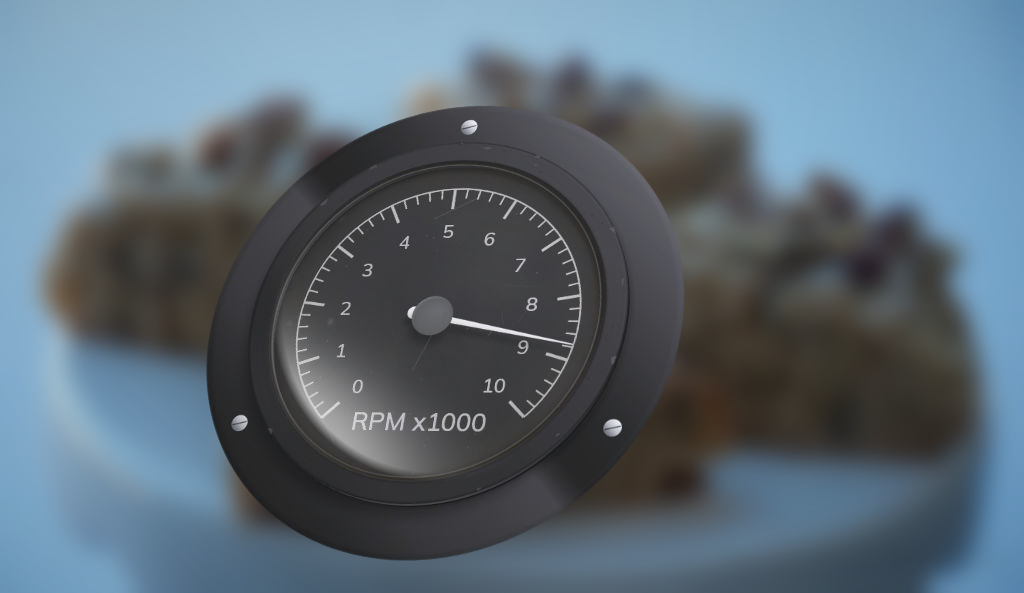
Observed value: 8800; rpm
